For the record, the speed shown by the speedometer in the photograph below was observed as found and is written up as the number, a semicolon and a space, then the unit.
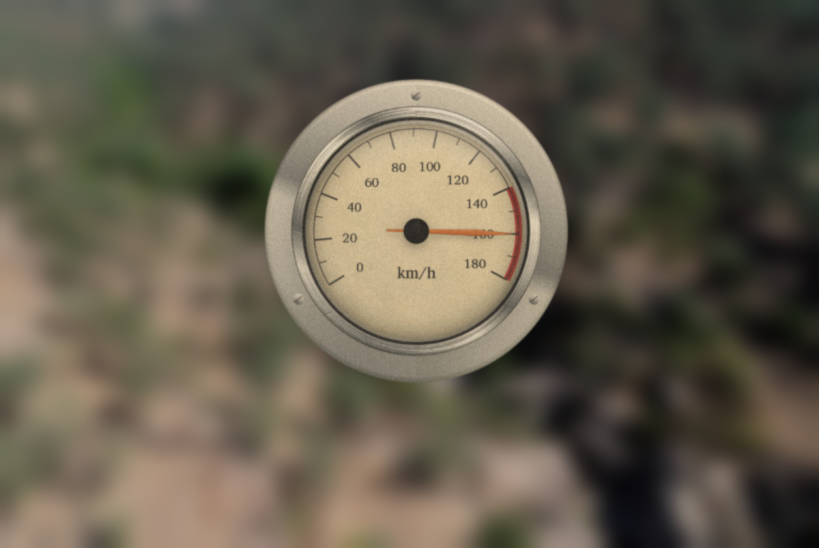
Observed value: 160; km/h
